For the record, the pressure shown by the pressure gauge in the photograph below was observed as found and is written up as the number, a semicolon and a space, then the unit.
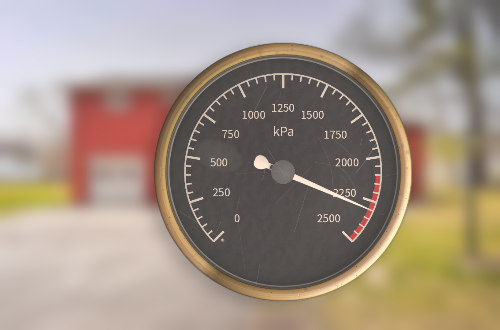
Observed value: 2300; kPa
